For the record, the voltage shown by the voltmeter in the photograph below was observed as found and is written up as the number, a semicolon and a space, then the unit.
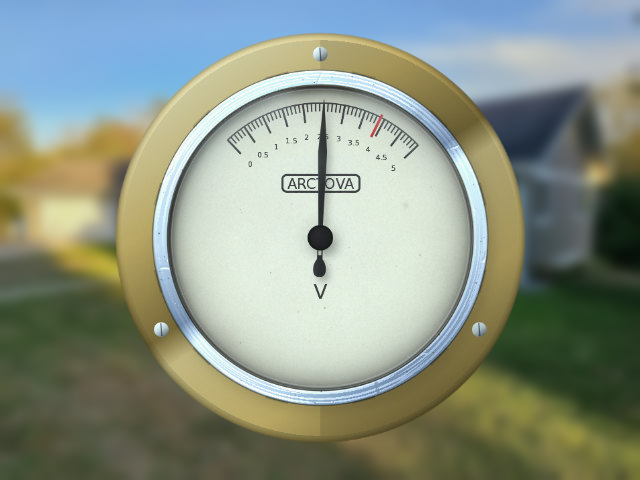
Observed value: 2.5; V
